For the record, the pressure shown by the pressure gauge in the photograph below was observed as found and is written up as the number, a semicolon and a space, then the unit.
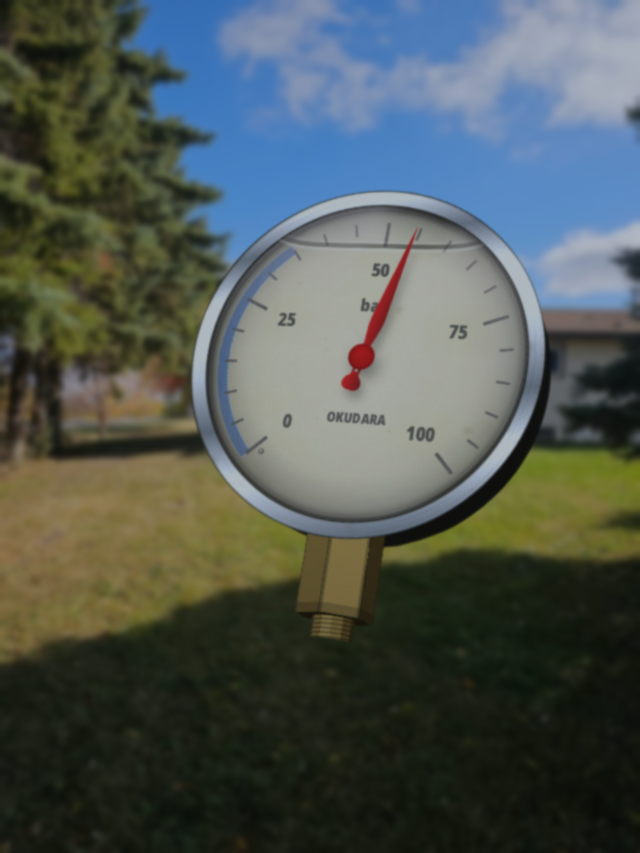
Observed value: 55; bar
